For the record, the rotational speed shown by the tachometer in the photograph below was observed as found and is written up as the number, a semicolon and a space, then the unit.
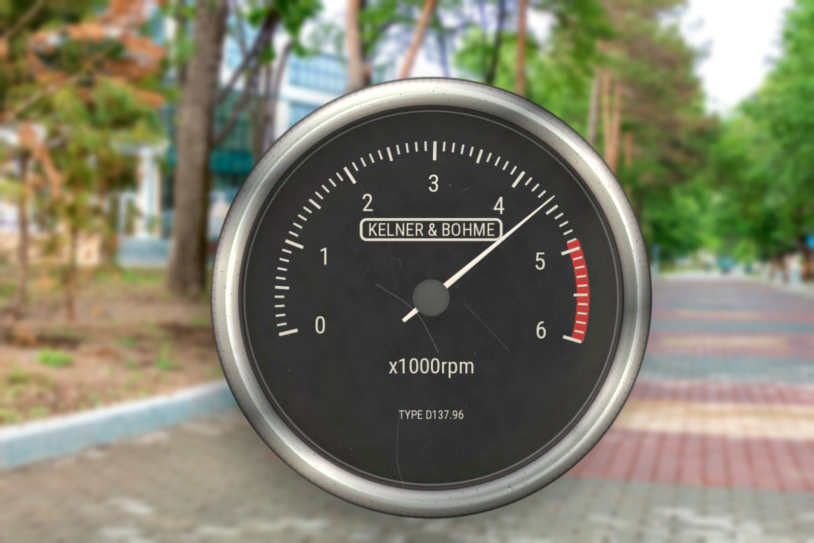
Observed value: 4400; rpm
